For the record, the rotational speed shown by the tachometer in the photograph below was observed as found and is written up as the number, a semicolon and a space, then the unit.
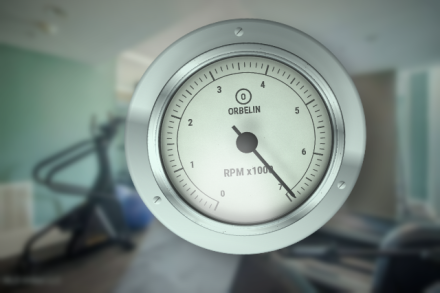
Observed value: 6900; rpm
